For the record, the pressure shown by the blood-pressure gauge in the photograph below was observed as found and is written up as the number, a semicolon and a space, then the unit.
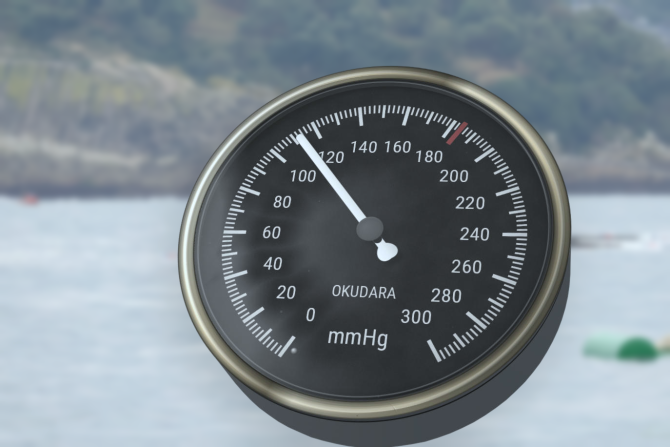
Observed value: 112; mmHg
